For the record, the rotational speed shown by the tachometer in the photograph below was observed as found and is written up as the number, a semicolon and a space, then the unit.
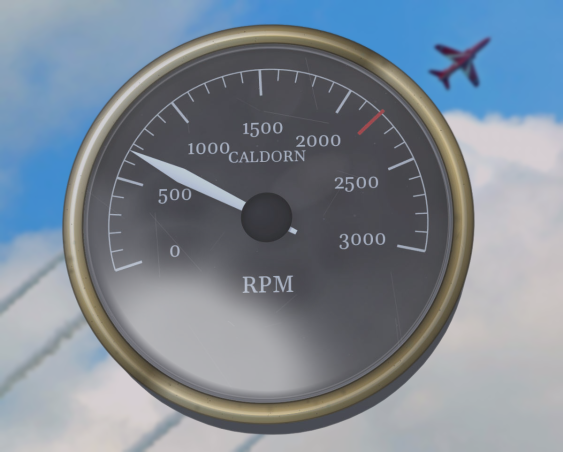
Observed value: 650; rpm
